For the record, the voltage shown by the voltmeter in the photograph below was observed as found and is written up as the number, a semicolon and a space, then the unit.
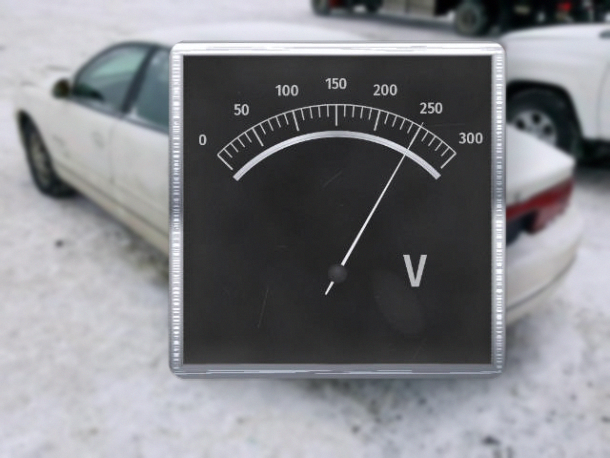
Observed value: 250; V
